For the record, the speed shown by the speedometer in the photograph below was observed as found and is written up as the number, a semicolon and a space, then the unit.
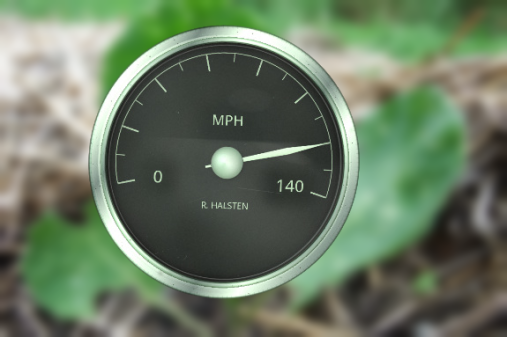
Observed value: 120; mph
